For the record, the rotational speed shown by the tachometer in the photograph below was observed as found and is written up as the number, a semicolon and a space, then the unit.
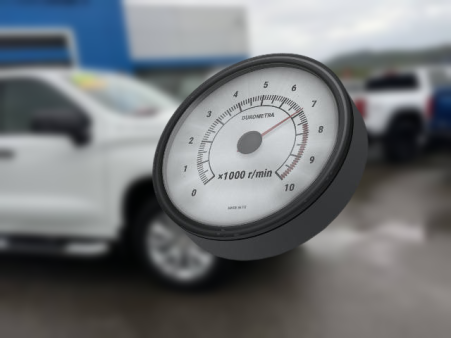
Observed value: 7000; rpm
